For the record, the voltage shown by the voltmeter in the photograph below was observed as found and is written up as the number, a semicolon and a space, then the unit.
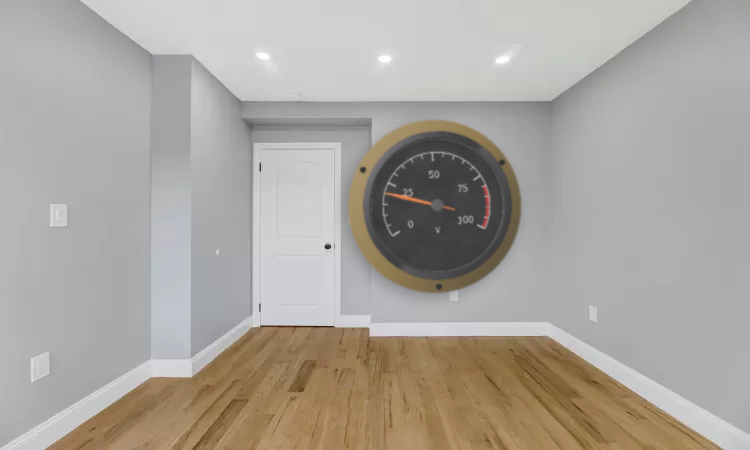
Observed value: 20; V
